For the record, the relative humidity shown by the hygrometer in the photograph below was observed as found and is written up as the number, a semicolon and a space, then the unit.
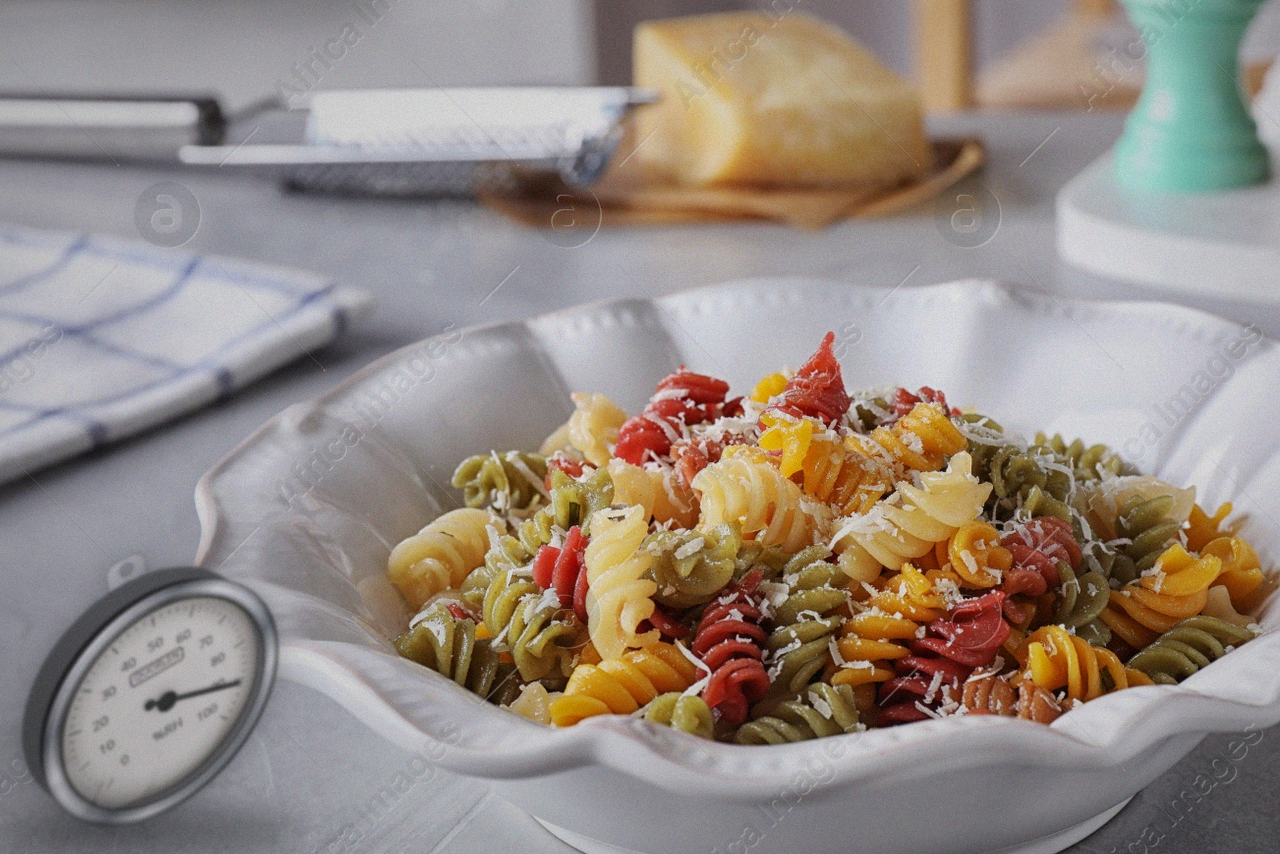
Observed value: 90; %
